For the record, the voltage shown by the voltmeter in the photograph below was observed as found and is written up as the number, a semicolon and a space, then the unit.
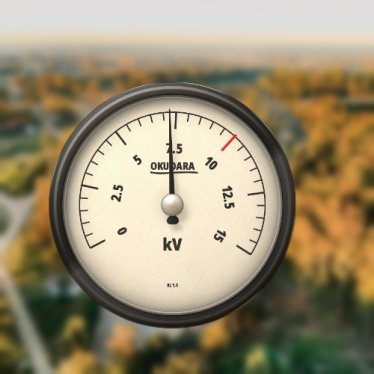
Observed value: 7.25; kV
